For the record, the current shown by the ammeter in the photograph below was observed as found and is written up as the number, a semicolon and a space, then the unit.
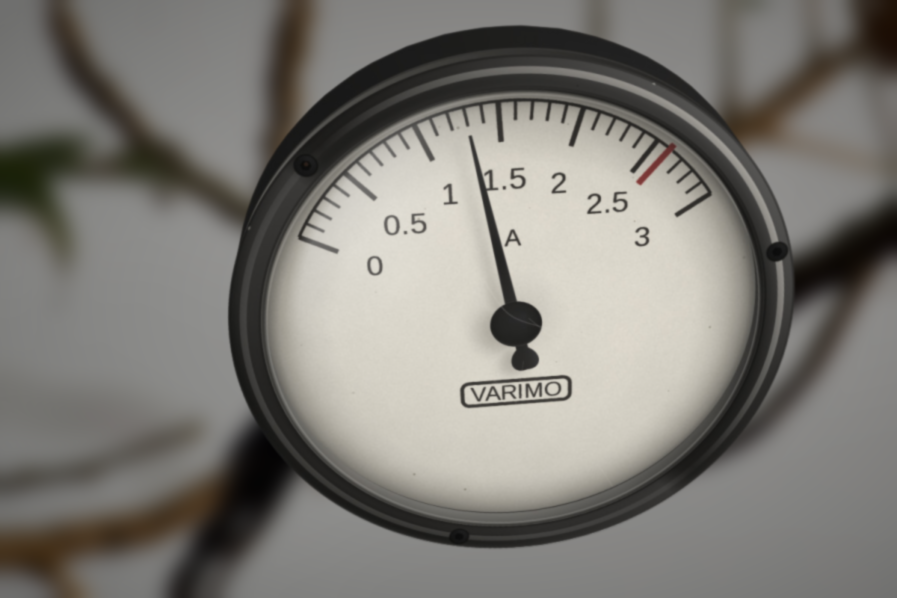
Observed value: 1.3; A
